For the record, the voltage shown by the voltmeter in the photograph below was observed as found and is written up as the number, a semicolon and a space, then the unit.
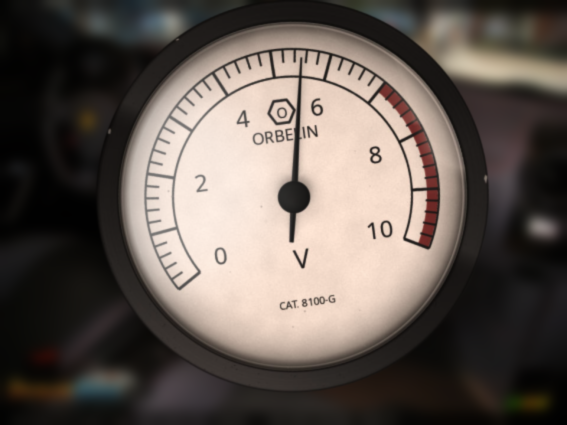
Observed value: 5.5; V
